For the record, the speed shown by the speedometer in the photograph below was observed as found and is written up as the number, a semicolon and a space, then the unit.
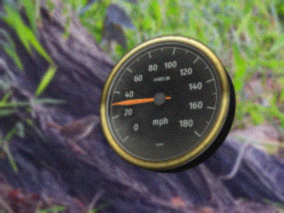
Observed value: 30; mph
